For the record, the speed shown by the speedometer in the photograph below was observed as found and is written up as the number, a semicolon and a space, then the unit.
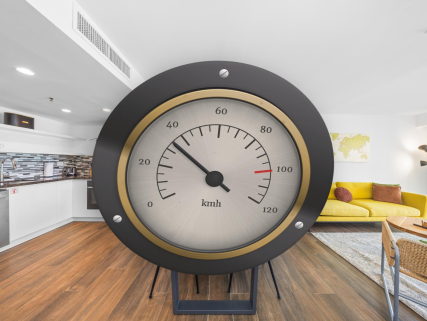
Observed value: 35; km/h
